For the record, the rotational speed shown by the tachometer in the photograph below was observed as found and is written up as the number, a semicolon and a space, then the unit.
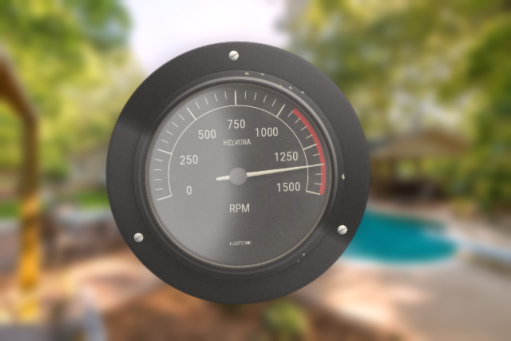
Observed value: 1350; rpm
